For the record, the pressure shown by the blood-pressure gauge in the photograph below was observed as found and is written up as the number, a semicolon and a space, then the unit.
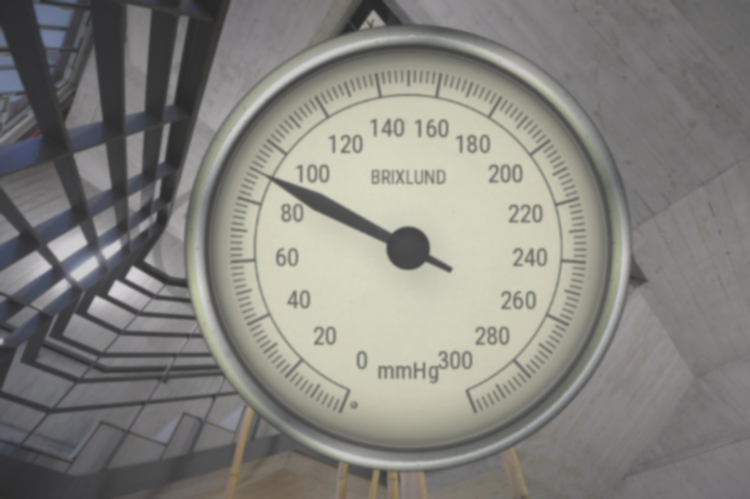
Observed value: 90; mmHg
